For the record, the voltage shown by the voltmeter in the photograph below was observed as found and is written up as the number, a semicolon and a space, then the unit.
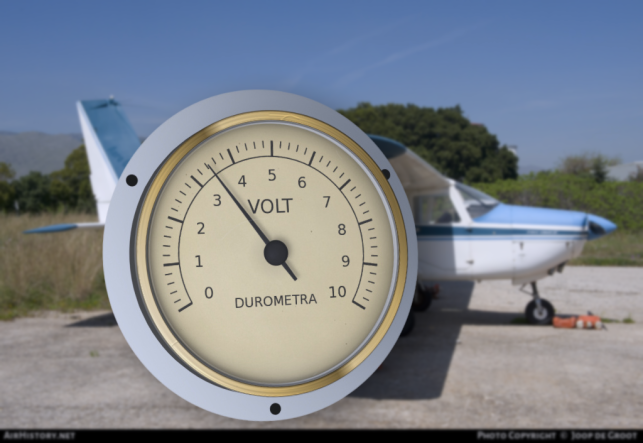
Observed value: 3.4; V
